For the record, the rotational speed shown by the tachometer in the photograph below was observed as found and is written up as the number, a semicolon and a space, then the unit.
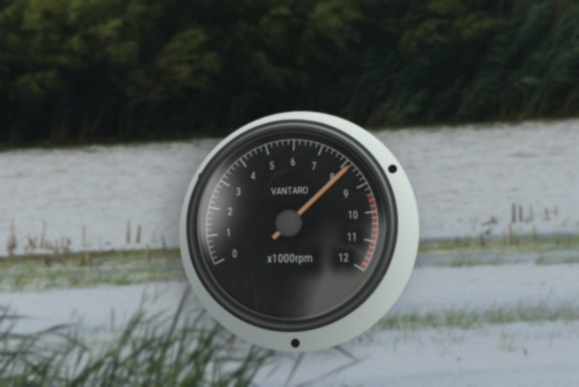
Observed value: 8200; rpm
